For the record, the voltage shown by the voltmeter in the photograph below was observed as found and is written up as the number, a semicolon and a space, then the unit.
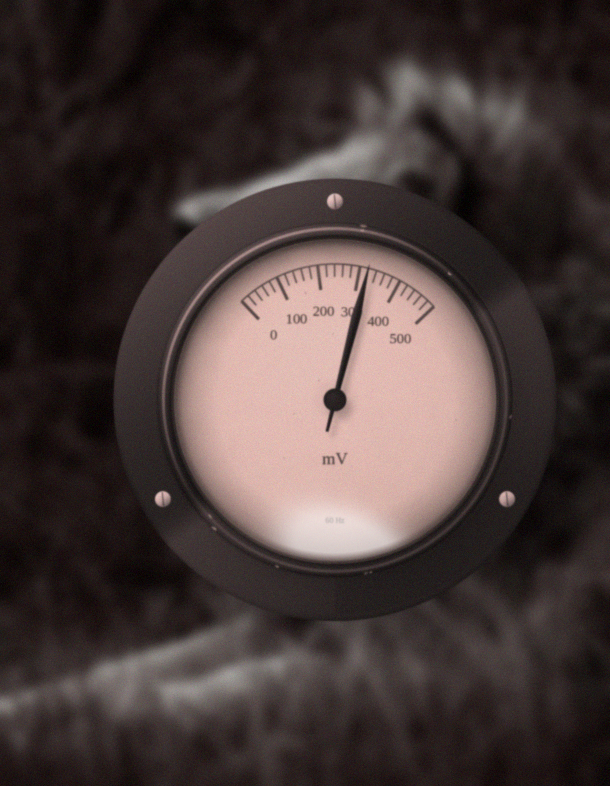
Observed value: 320; mV
